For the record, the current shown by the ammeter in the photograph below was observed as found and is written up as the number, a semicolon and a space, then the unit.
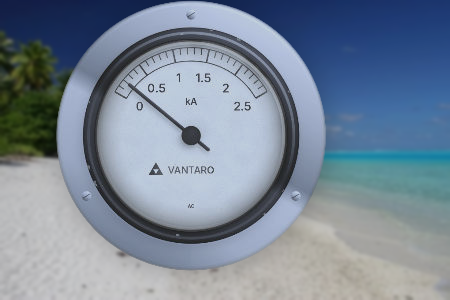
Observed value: 0.2; kA
